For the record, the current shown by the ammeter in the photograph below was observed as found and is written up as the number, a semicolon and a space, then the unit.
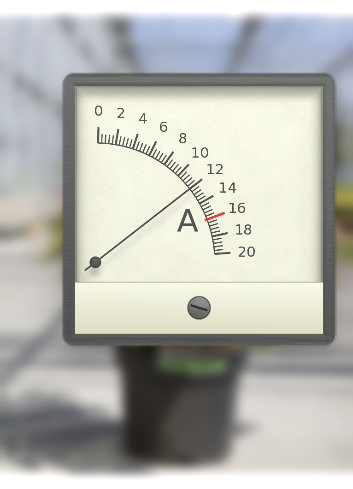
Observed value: 12; A
